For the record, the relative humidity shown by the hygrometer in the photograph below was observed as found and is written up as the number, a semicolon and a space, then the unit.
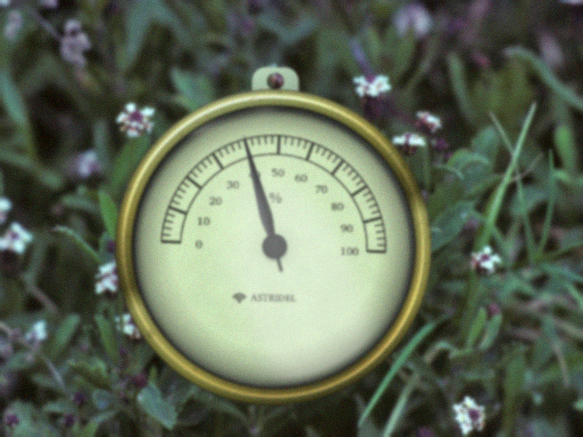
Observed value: 40; %
